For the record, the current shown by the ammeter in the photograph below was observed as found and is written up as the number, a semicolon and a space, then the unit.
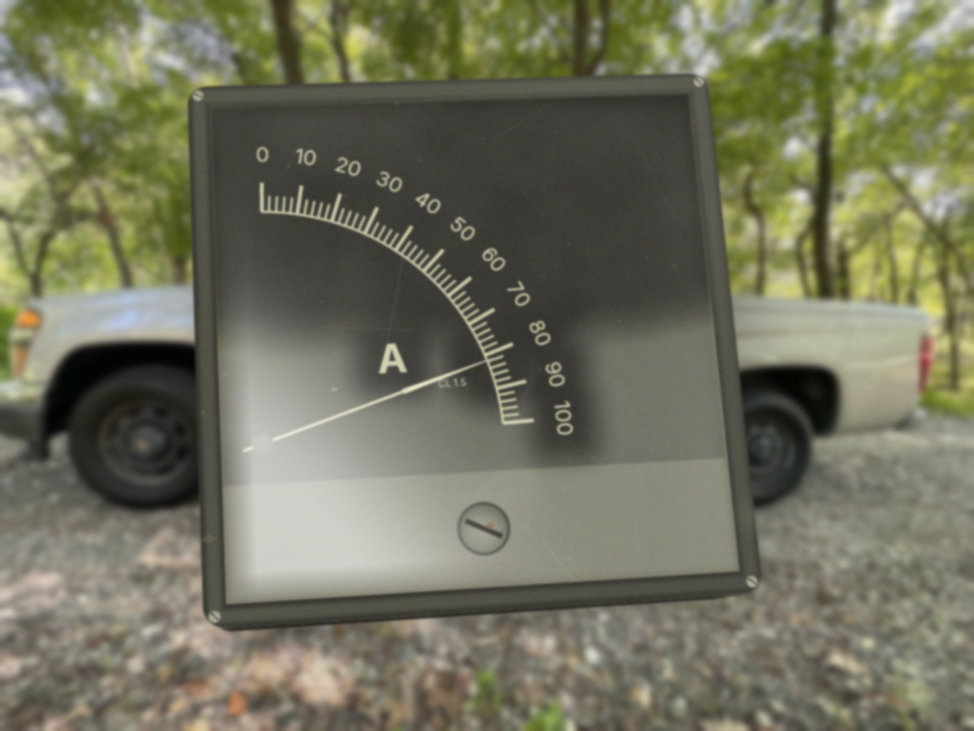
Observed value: 82; A
